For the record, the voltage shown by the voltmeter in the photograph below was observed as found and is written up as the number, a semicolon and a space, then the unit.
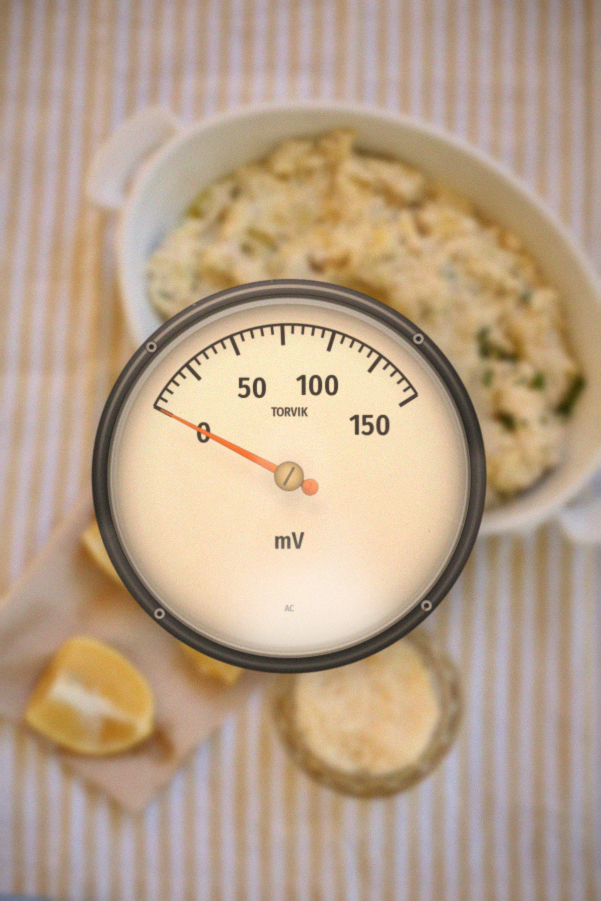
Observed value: 0; mV
